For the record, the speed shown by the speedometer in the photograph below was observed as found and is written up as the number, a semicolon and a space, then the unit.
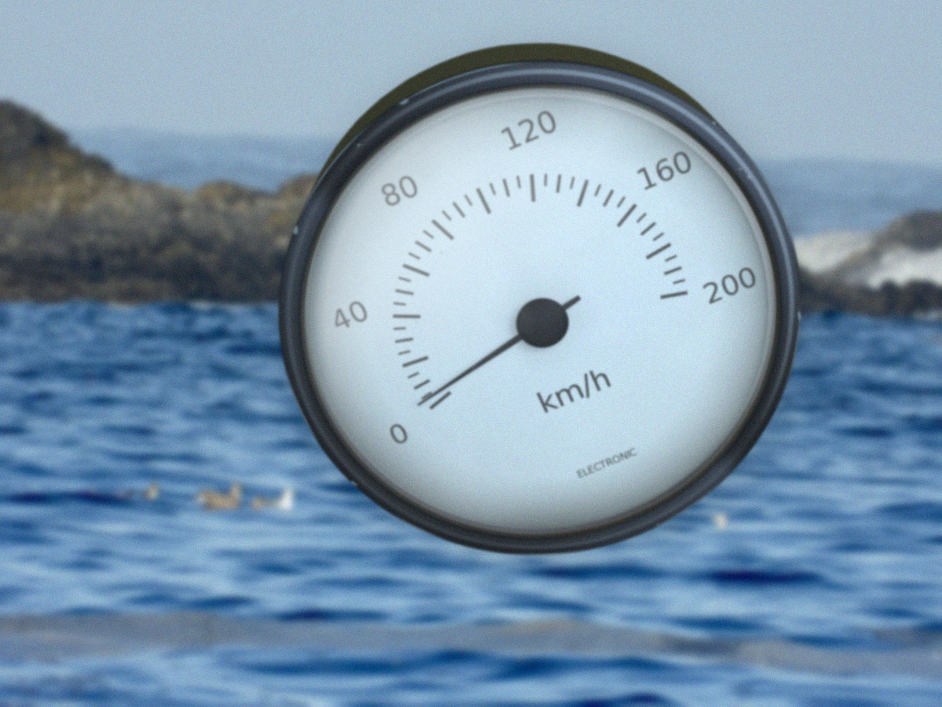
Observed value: 5; km/h
